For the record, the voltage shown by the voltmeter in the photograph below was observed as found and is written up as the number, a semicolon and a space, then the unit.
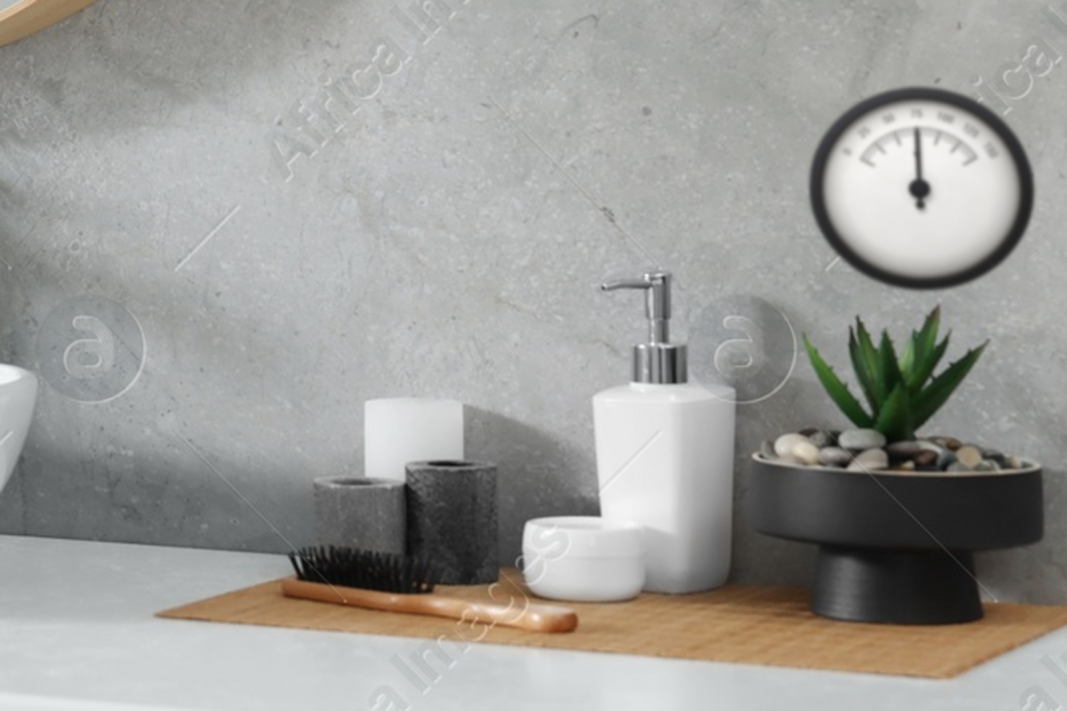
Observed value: 75; V
